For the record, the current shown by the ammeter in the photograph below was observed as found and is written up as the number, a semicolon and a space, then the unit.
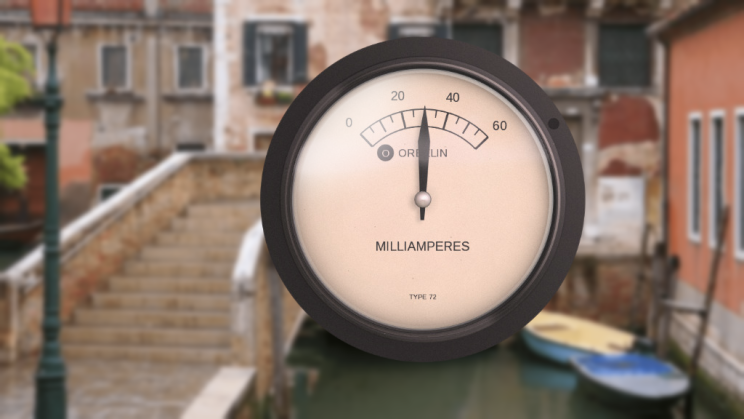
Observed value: 30; mA
